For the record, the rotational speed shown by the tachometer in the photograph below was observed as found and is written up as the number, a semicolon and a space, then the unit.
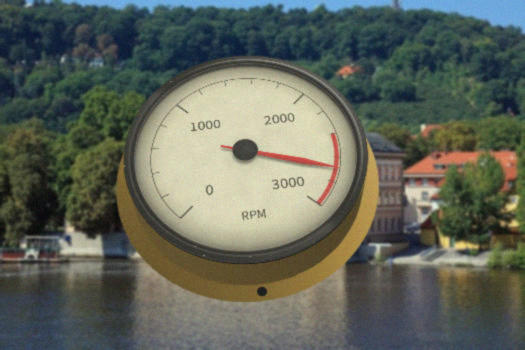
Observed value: 2700; rpm
